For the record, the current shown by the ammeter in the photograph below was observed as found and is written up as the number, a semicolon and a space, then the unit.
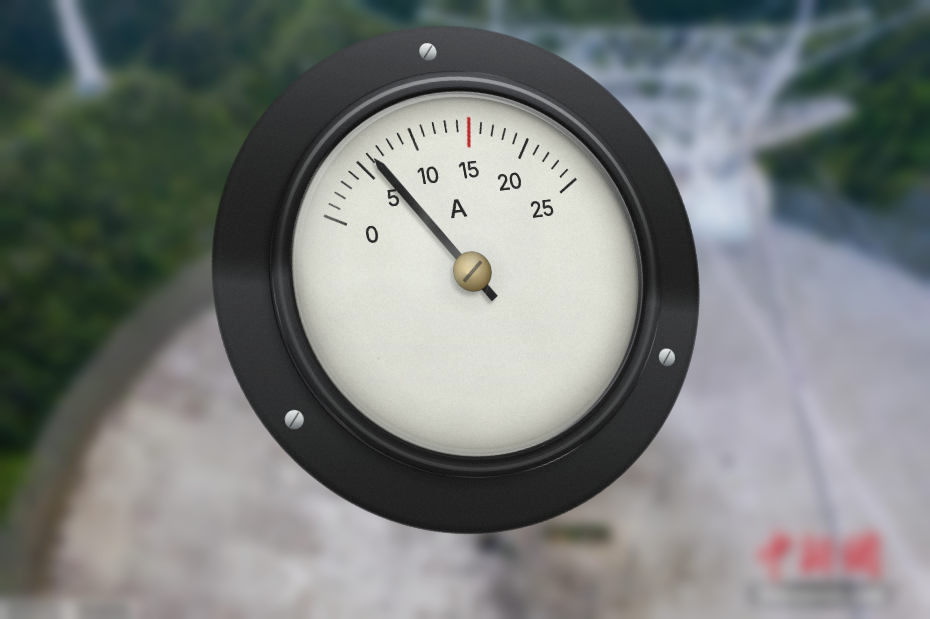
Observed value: 6; A
